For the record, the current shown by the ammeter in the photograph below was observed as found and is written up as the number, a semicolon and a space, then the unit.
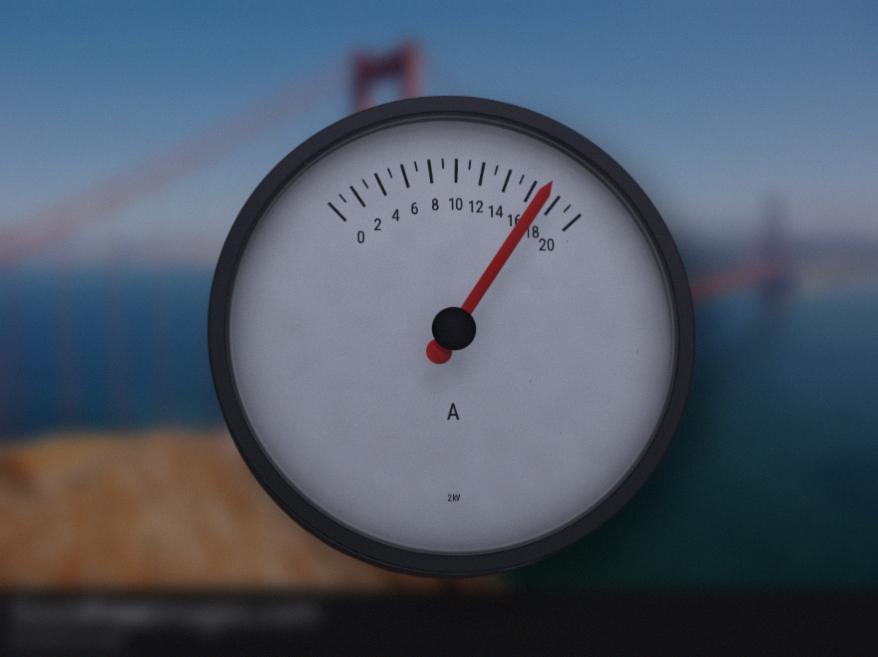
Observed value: 17; A
